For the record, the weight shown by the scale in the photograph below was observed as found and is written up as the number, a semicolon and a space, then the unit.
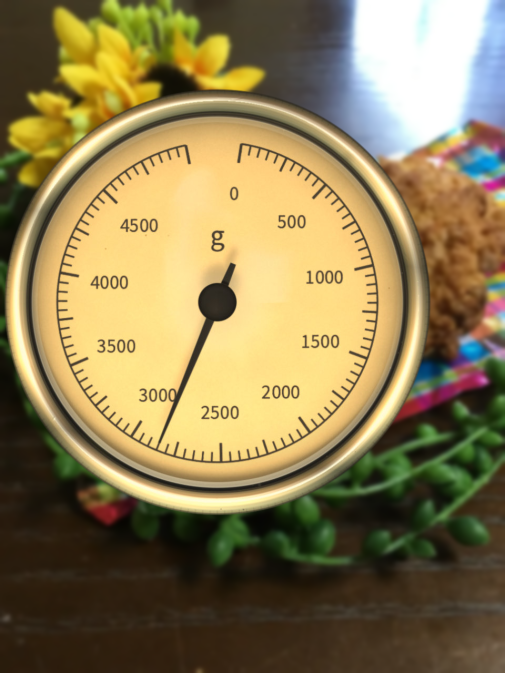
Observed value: 2850; g
